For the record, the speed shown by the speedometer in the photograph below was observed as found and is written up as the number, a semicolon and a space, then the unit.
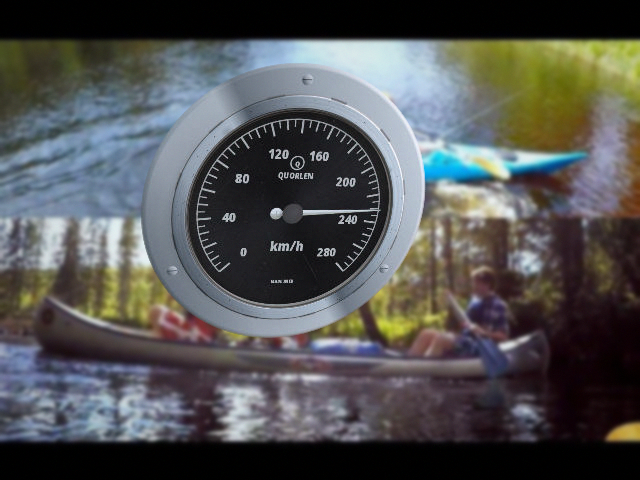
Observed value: 230; km/h
